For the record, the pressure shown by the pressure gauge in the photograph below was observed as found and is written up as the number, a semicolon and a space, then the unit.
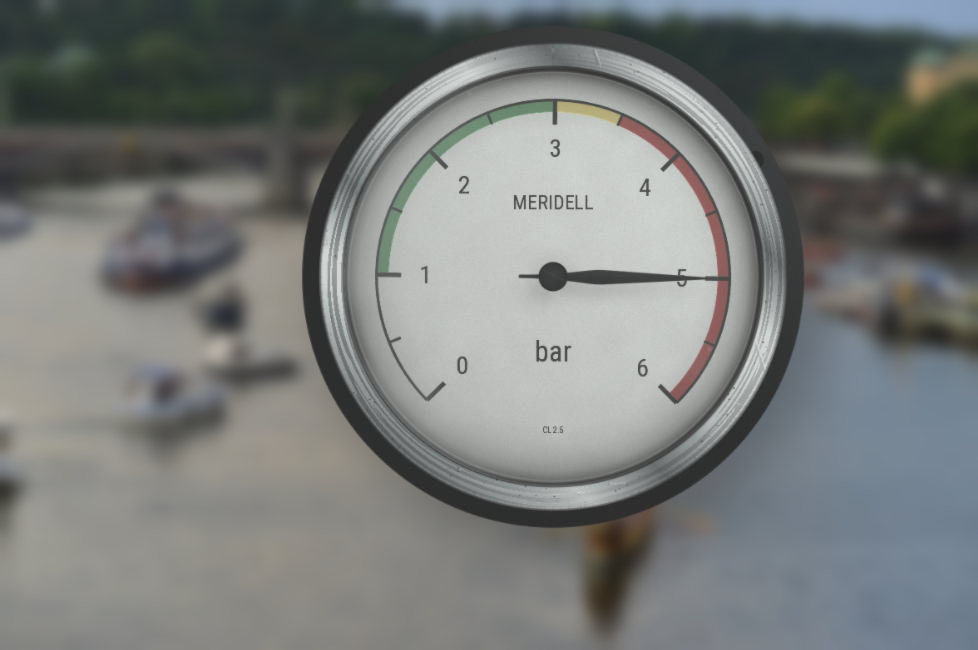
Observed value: 5; bar
